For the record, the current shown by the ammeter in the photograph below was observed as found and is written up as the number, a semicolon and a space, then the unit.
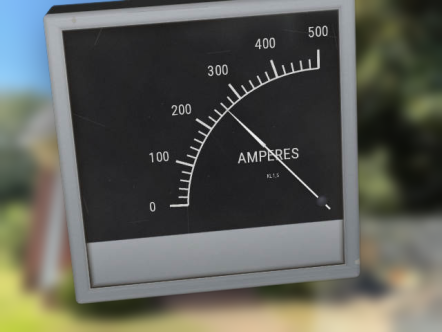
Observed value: 260; A
